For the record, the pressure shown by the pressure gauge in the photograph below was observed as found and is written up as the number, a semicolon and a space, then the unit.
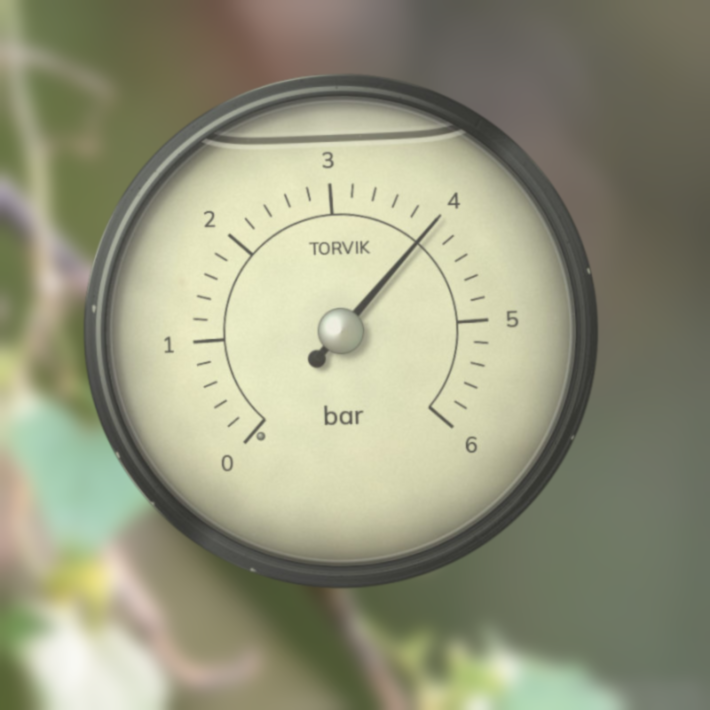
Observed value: 4; bar
